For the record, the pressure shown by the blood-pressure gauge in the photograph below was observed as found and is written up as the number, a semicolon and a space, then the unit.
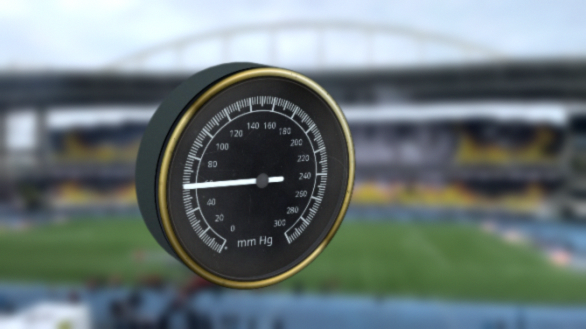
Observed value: 60; mmHg
